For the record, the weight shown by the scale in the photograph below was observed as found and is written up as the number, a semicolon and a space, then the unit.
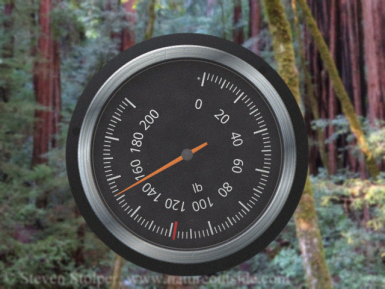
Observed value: 152; lb
